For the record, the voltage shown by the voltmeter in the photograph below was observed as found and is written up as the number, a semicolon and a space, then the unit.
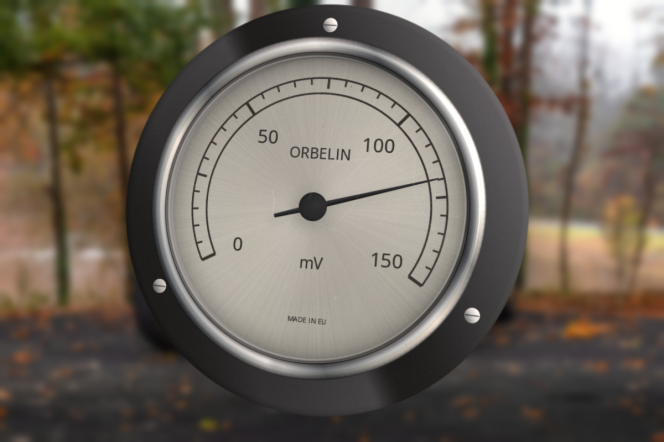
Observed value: 120; mV
